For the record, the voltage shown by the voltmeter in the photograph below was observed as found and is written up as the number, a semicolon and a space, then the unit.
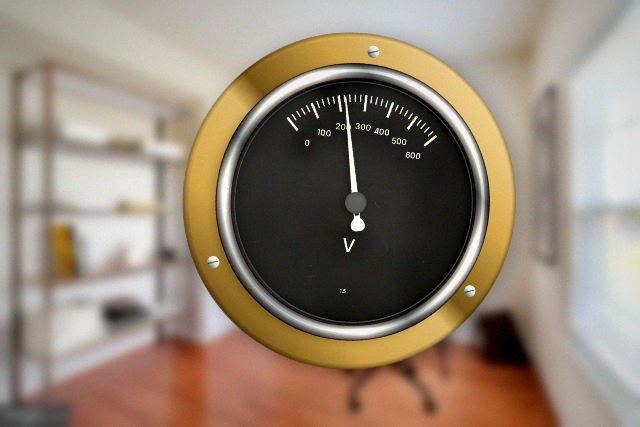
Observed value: 220; V
